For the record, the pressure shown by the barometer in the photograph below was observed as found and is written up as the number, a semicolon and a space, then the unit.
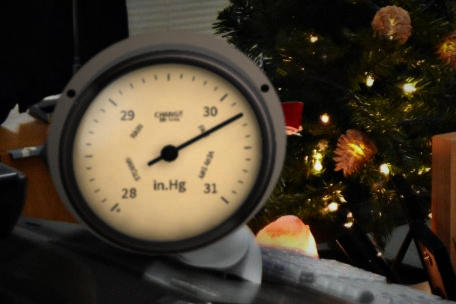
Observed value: 30.2; inHg
